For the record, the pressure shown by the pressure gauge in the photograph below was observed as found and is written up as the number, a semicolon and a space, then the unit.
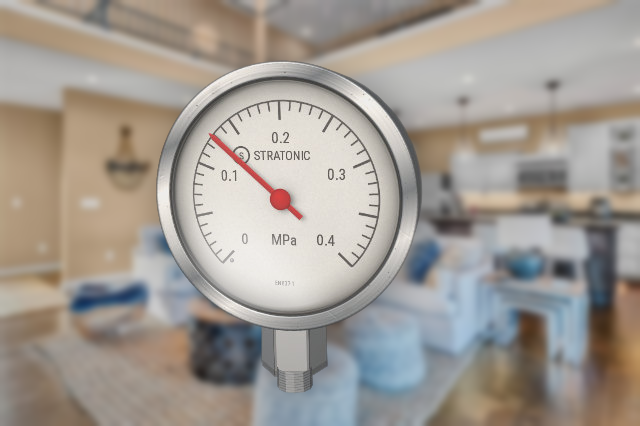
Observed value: 0.13; MPa
